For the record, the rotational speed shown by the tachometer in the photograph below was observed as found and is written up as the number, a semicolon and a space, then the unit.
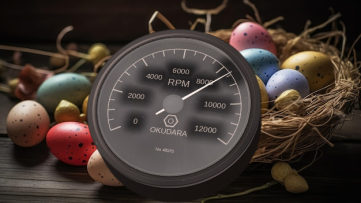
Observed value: 8500; rpm
